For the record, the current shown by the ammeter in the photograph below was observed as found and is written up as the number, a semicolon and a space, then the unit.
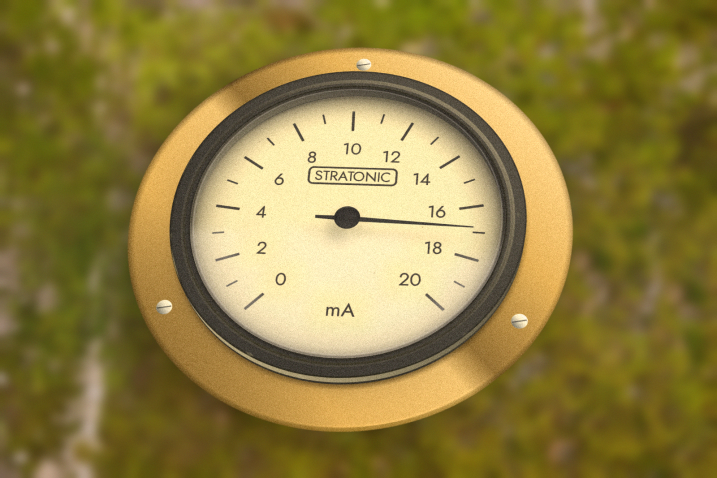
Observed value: 17; mA
